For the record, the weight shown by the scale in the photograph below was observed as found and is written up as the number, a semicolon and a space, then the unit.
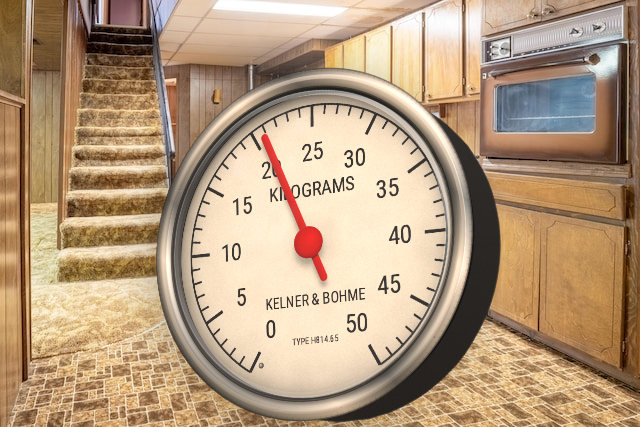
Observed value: 21; kg
